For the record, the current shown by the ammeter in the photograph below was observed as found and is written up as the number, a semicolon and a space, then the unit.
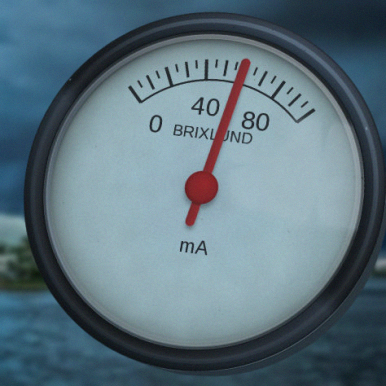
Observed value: 60; mA
